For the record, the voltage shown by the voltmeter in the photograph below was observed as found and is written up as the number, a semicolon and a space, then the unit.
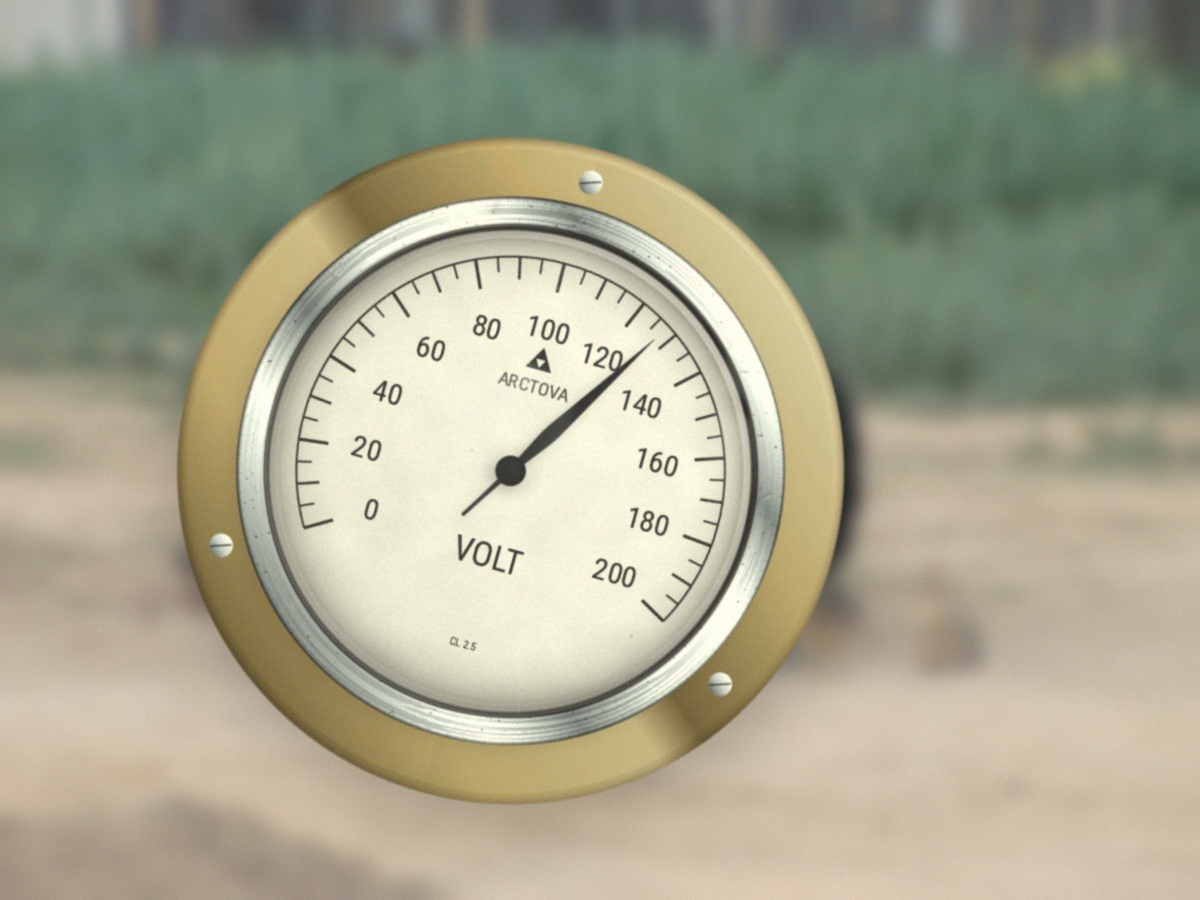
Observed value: 127.5; V
